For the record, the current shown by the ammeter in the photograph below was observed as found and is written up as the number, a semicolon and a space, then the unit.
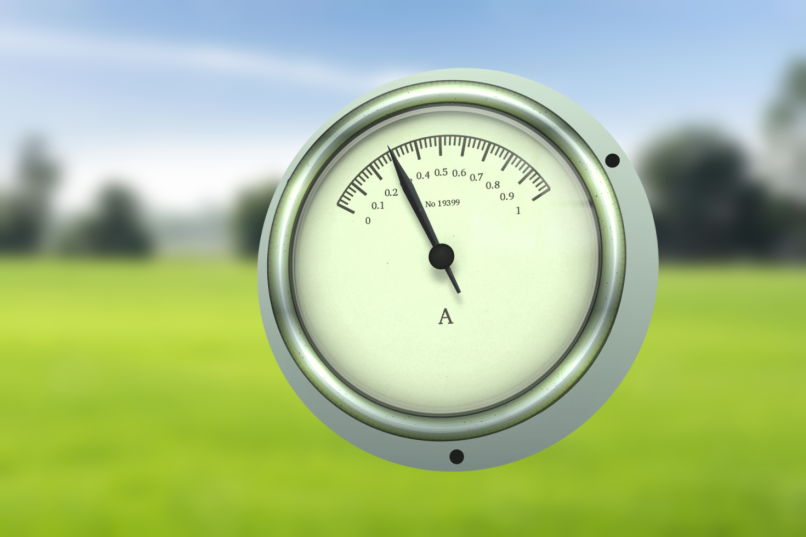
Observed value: 0.3; A
